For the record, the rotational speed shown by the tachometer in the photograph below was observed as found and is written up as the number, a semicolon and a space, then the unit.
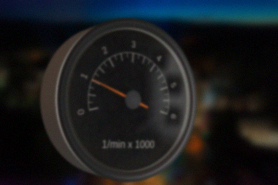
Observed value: 1000; rpm
